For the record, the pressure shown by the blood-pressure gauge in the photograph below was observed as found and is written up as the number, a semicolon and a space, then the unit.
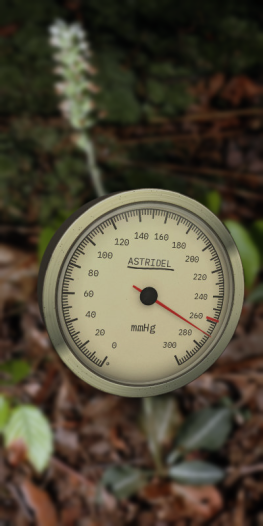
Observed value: 270; mmHg
